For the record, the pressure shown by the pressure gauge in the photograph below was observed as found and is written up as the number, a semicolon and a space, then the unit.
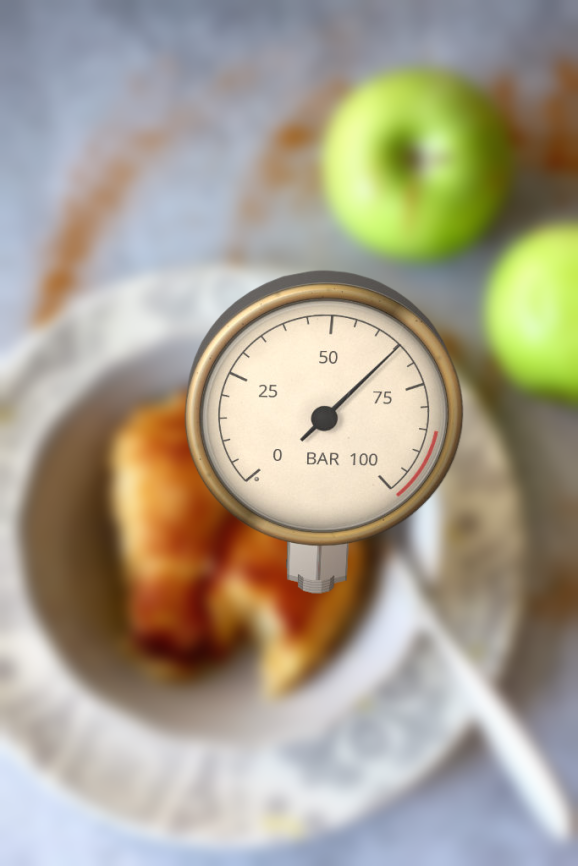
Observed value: 65; bar
